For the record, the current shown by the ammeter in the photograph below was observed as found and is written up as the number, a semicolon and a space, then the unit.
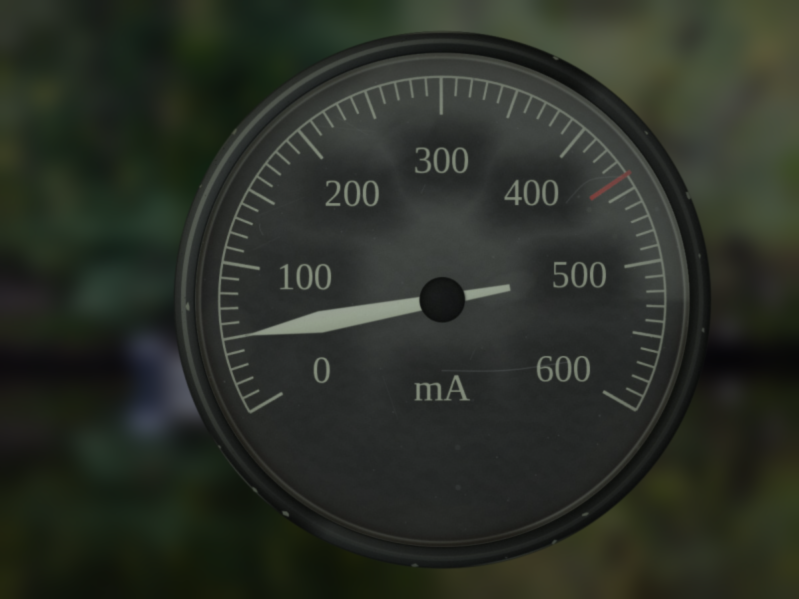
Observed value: 50; mA
